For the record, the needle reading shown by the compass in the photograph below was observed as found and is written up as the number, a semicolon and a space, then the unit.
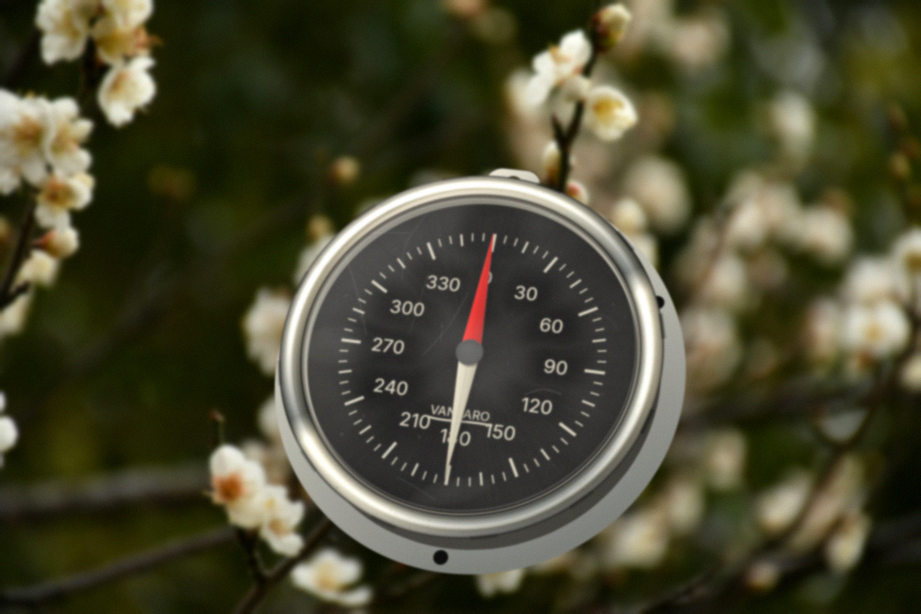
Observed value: 0; °
